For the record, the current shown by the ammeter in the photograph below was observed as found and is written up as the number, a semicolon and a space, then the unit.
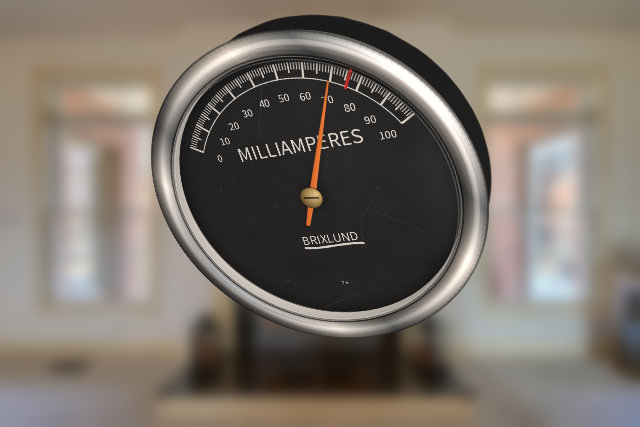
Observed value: 70; mA
